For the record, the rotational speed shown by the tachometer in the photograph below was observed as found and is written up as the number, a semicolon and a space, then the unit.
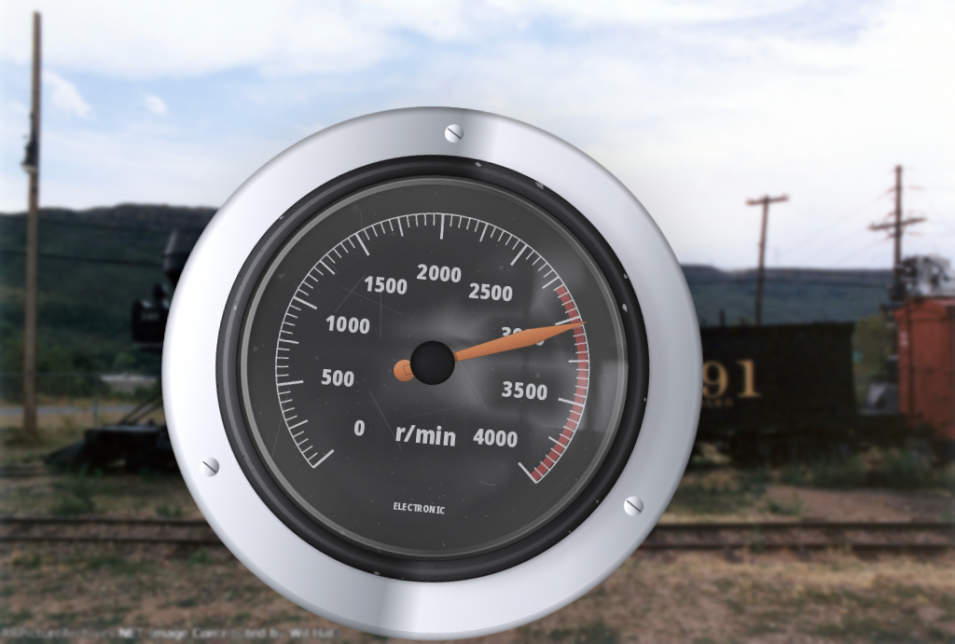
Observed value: 3050; rpm
